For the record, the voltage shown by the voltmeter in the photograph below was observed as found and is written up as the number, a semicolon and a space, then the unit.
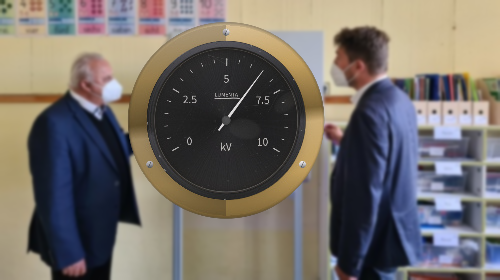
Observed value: 6.5; kV
